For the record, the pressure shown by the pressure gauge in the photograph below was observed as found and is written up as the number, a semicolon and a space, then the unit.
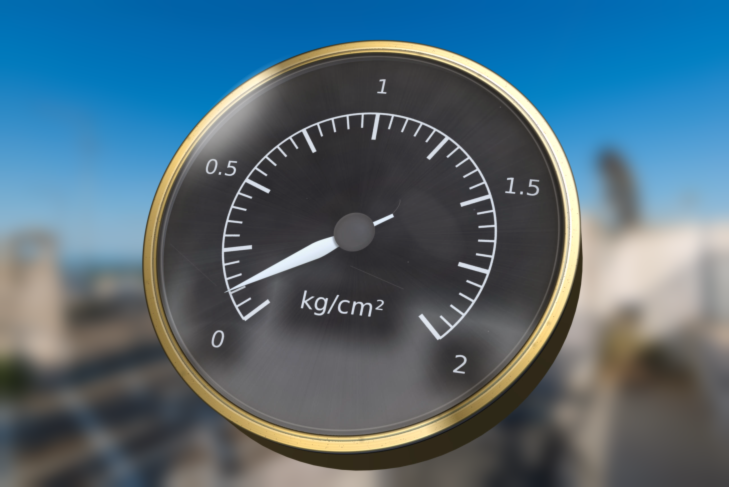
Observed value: 0.1; kg/cm²
